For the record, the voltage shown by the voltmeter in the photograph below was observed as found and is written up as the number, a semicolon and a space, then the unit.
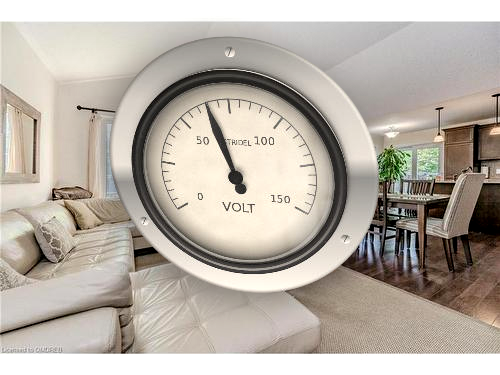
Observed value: 65; V
